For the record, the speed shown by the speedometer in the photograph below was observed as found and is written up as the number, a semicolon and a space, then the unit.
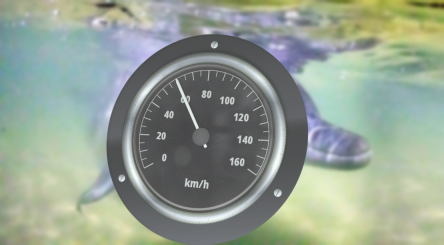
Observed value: 60; km/h
